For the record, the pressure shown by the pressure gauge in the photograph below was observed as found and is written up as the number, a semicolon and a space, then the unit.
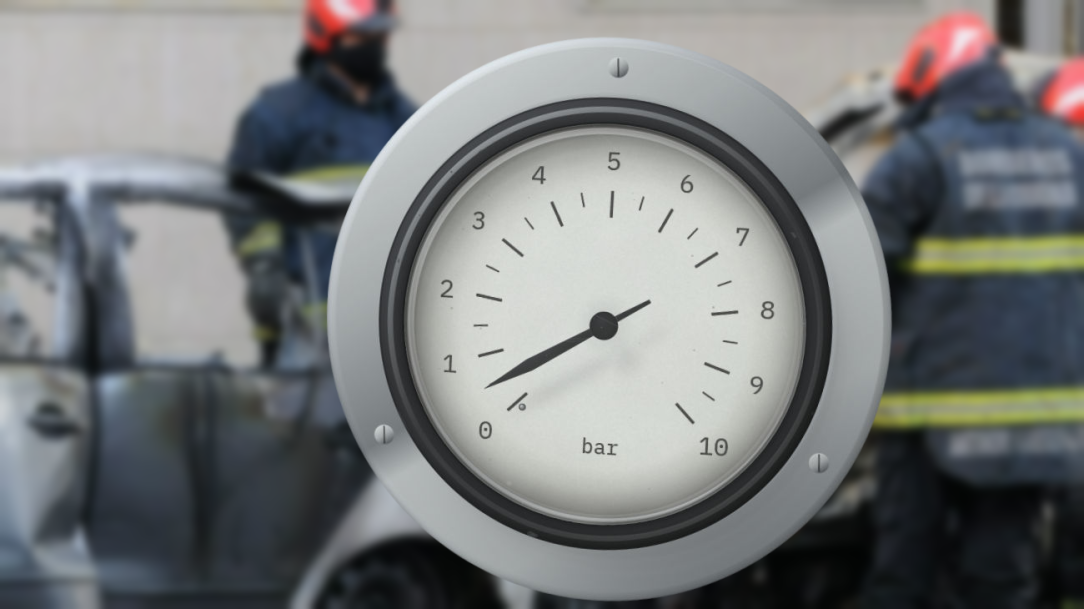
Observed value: 0.5; bar
